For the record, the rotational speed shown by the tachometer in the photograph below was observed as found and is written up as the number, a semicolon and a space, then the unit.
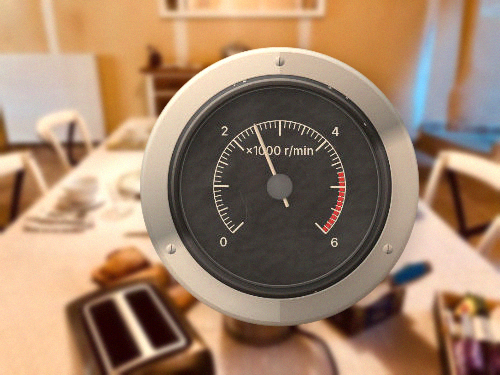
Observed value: 2500; rpm
